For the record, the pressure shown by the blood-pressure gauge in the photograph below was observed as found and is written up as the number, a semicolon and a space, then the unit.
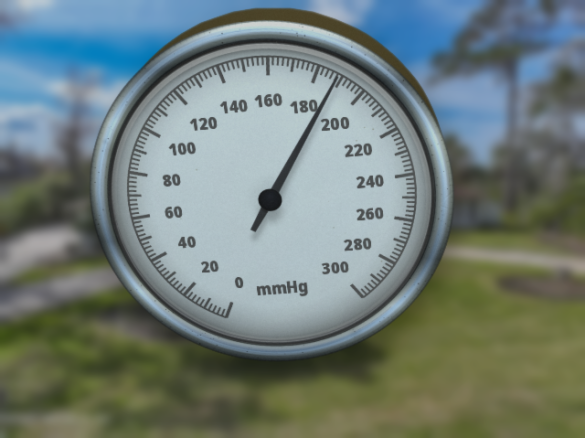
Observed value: 188; mmHg
